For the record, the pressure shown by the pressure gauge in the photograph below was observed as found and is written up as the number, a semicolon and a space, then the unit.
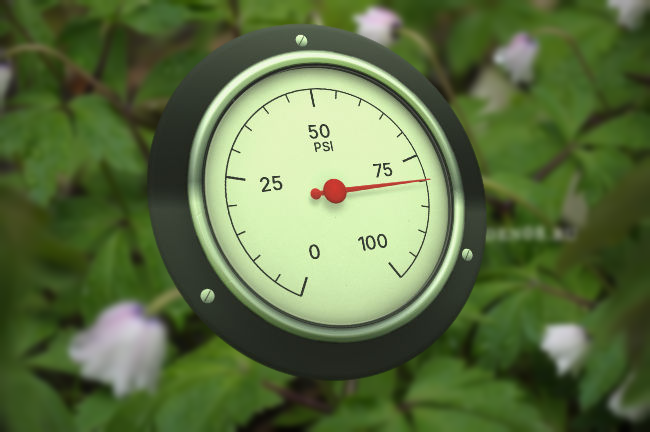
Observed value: 80; psi
